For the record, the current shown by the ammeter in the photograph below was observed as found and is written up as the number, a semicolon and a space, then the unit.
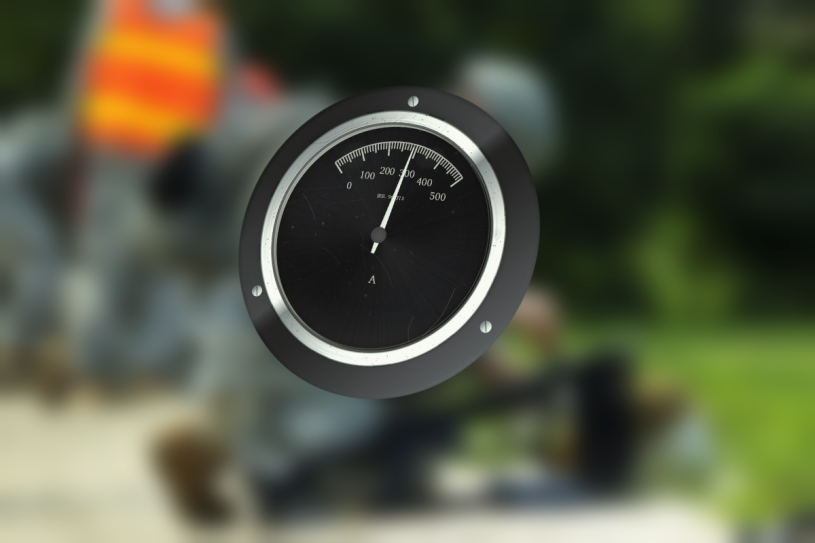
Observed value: 300; A
